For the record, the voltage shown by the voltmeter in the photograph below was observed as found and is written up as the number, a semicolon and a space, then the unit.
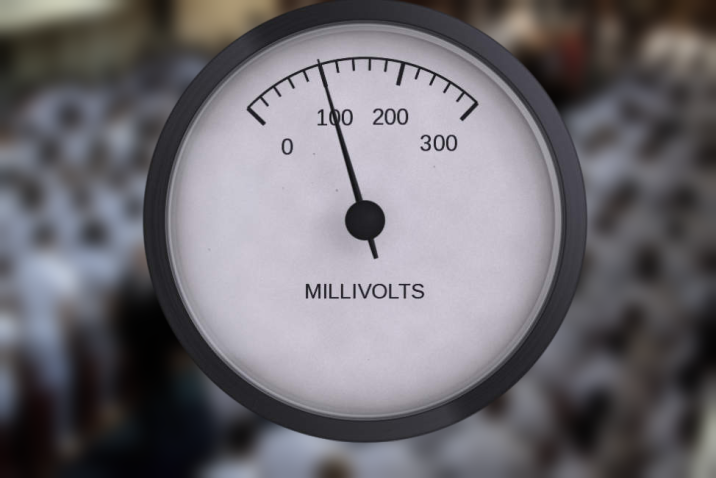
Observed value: 100; mV
